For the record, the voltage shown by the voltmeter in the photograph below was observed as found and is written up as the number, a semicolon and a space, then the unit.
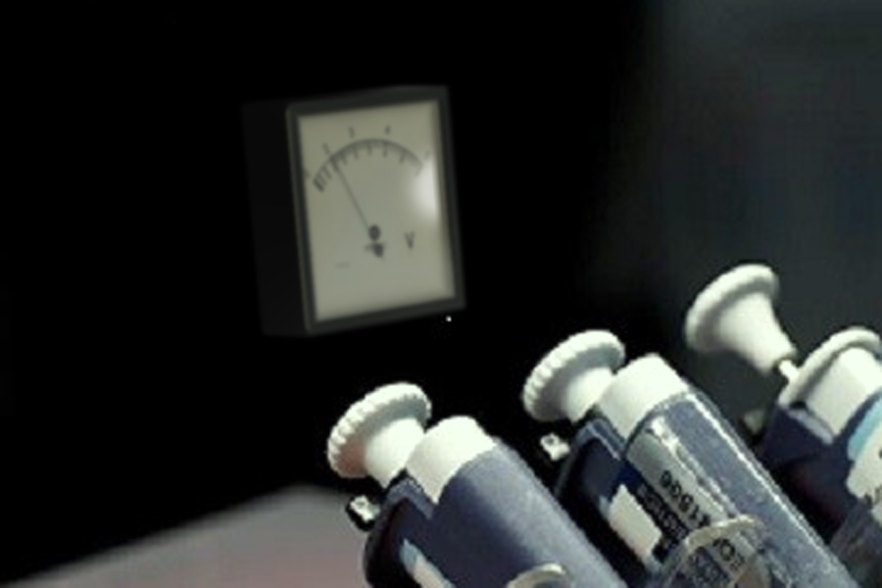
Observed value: 2; V
